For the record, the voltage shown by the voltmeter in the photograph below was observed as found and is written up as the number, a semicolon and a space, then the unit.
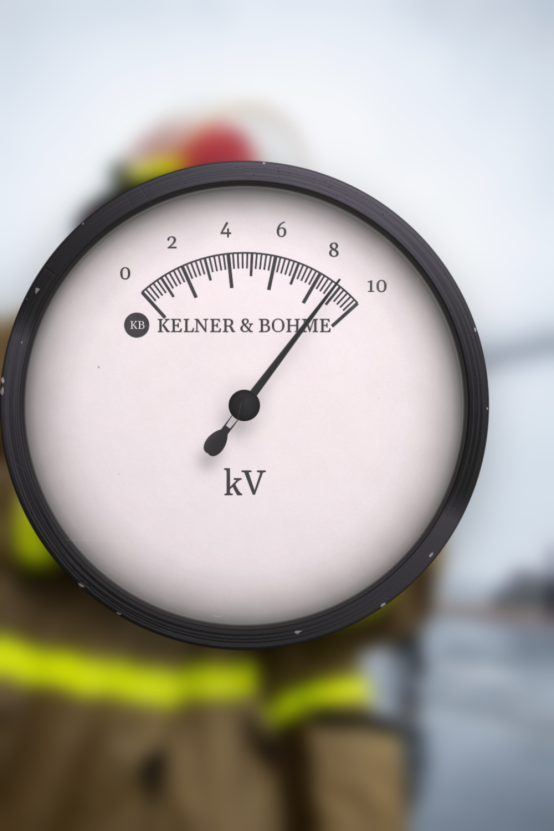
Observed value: 8.8; kV
